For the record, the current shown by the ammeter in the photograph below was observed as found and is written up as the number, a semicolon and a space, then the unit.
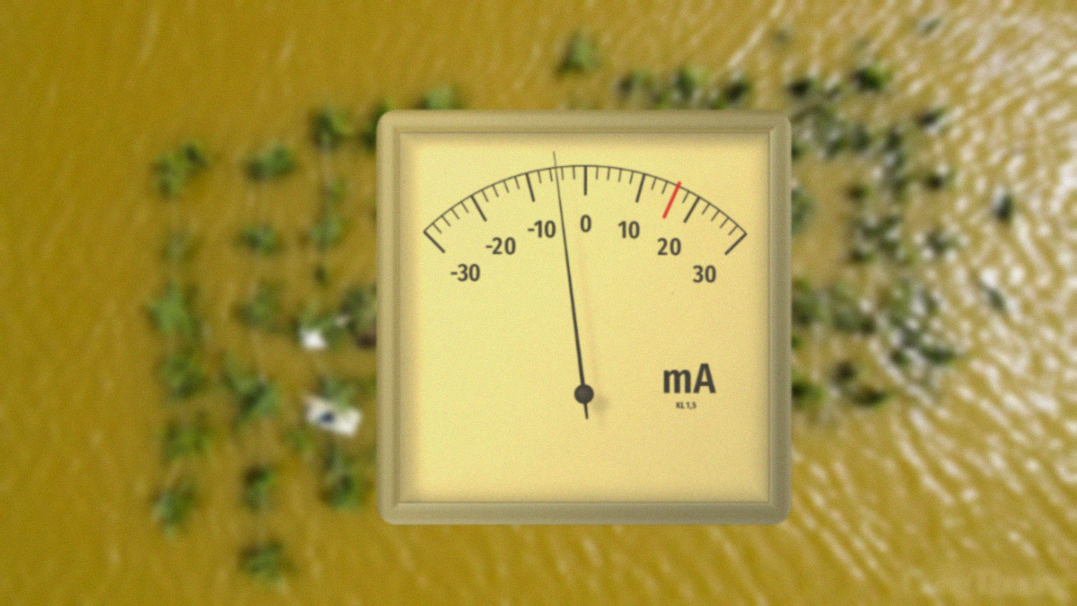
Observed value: -5; mA
